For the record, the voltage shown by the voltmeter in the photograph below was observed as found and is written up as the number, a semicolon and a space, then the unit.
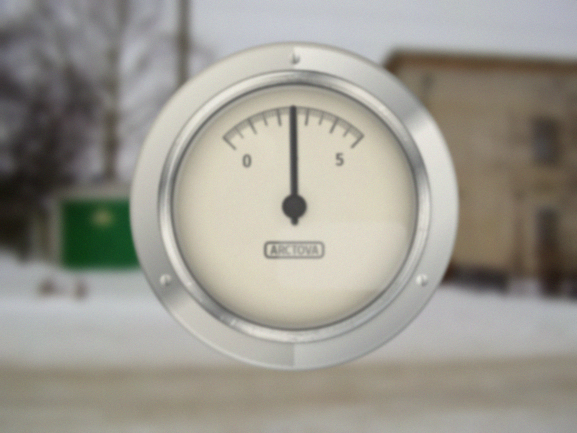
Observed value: 2.5; V
